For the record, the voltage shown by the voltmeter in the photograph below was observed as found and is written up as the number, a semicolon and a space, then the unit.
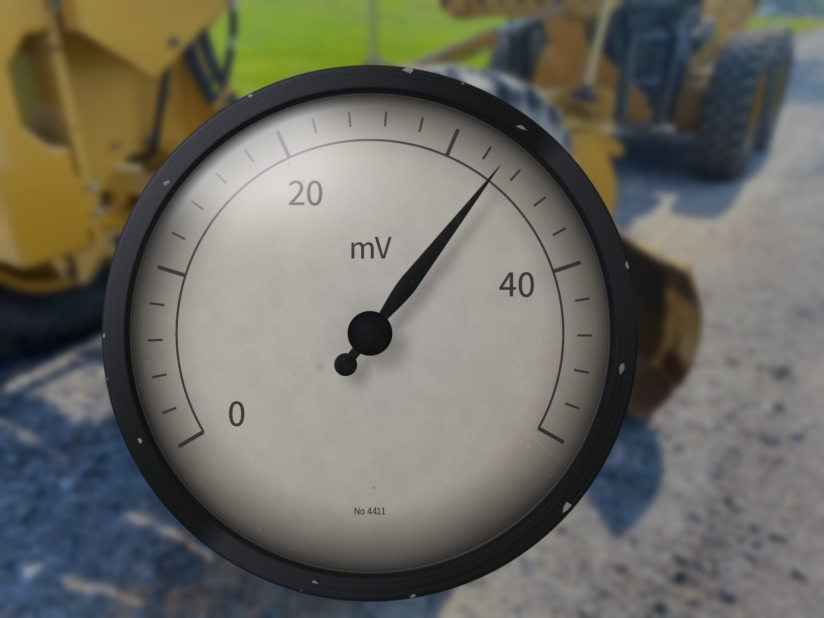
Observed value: 33; mV
